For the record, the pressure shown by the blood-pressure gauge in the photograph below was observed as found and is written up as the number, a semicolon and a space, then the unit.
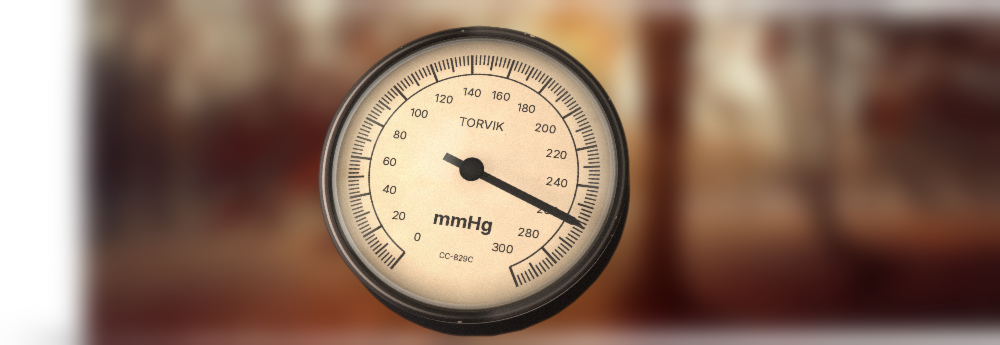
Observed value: 260; mmHg
